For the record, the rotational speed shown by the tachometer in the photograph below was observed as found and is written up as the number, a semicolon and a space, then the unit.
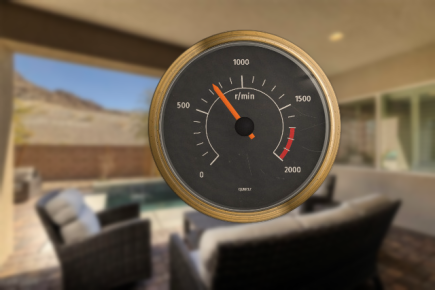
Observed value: 750; rpm
